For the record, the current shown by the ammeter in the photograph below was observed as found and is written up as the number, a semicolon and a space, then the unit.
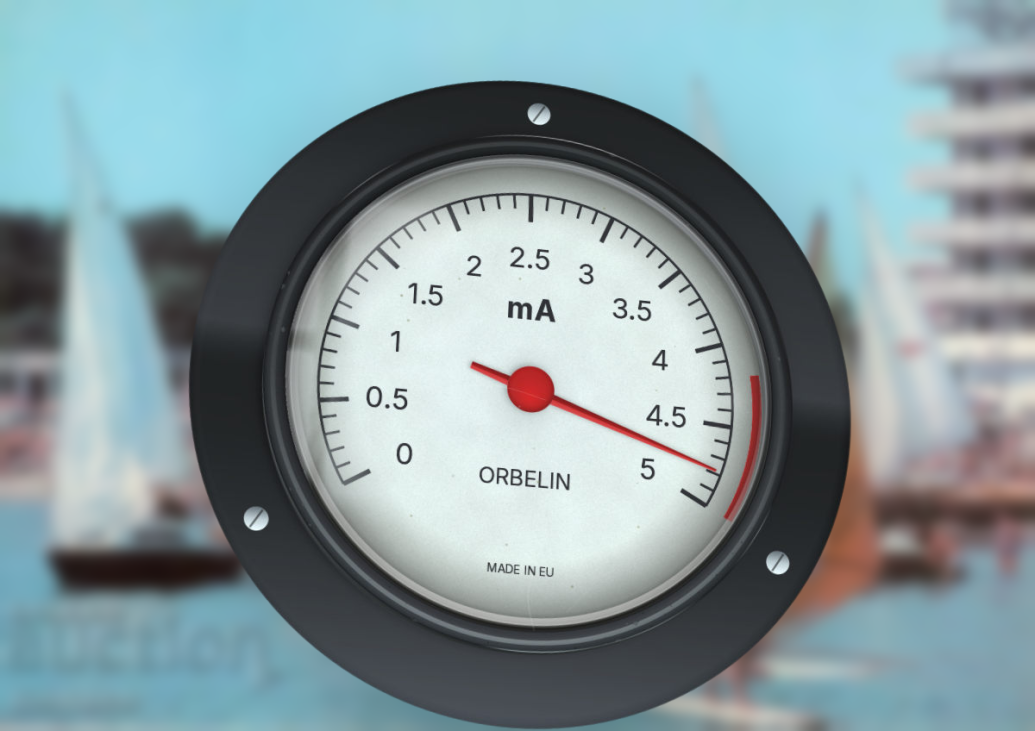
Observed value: 4.8; mA
